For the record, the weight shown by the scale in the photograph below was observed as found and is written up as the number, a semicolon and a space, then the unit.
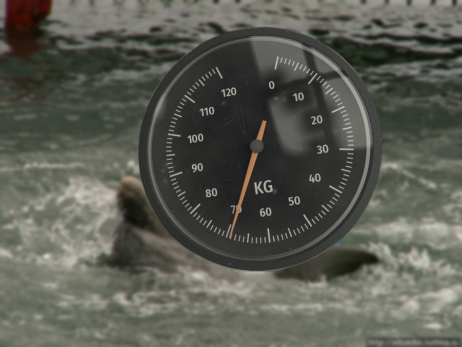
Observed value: 69; kg
